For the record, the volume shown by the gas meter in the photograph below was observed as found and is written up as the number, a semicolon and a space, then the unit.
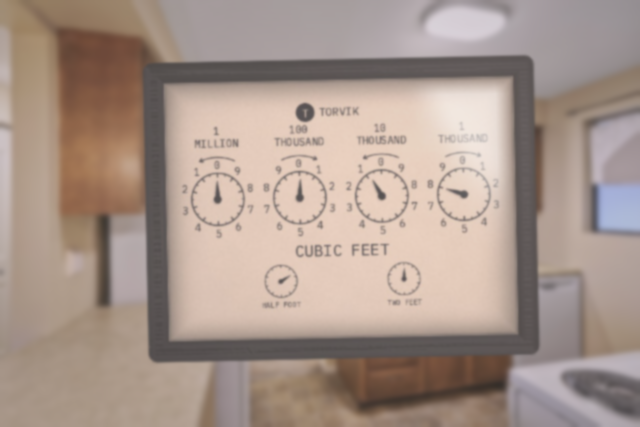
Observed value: 800; ft³
